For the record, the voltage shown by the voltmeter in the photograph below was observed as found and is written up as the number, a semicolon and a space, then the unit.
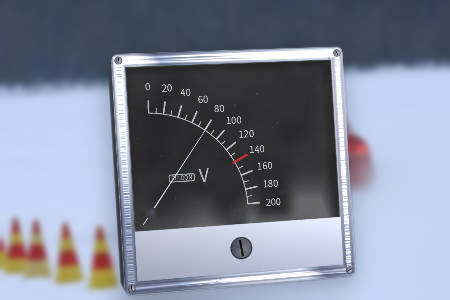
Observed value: 80; V
